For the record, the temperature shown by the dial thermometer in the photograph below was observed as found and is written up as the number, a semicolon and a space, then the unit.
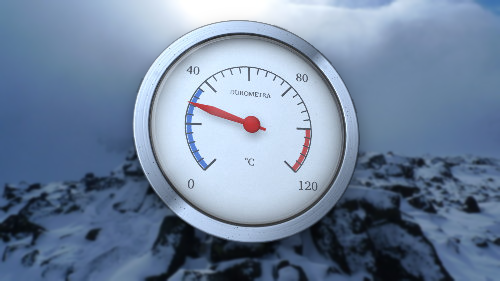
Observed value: 28; °C
